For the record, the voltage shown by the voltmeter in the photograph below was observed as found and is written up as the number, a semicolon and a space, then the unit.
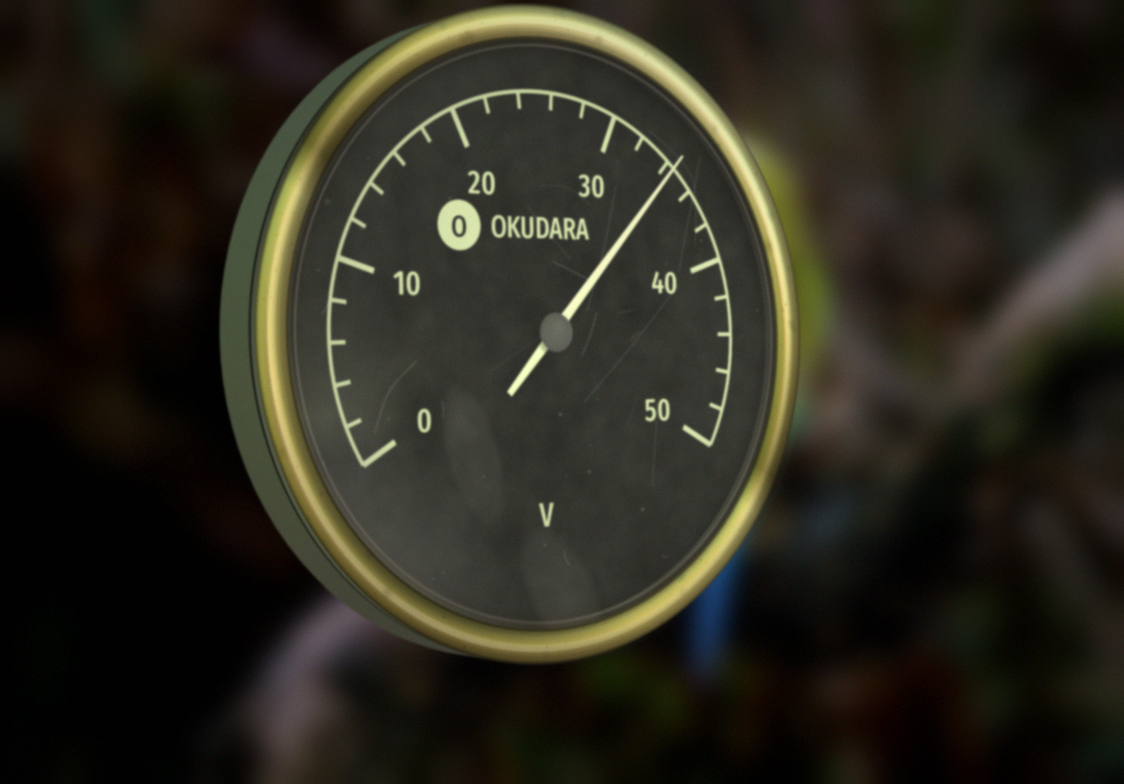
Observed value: 34; V
